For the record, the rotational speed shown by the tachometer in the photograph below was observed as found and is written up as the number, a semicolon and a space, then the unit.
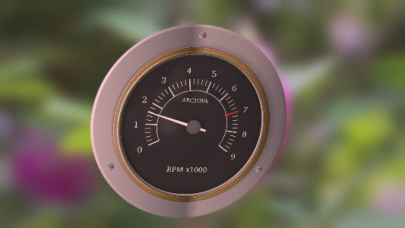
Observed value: 1600; rpm
